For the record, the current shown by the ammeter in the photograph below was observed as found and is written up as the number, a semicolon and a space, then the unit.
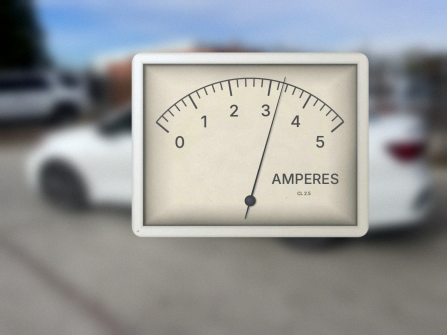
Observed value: 3.3; A
